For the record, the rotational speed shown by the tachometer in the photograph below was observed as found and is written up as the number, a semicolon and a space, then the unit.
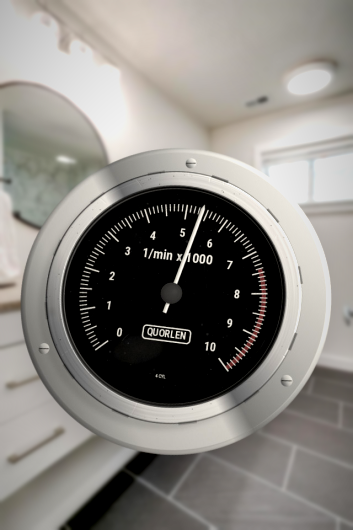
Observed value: 5400; rpm
